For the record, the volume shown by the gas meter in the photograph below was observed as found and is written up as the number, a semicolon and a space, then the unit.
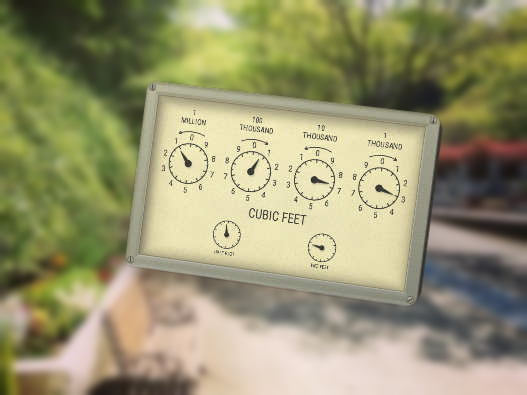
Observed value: 107300; ft³
